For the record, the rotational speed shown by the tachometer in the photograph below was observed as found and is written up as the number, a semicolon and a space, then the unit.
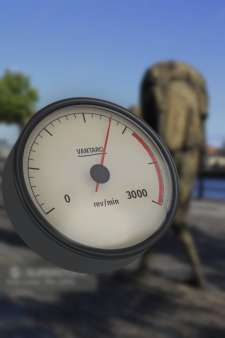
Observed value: 1800; rpm
